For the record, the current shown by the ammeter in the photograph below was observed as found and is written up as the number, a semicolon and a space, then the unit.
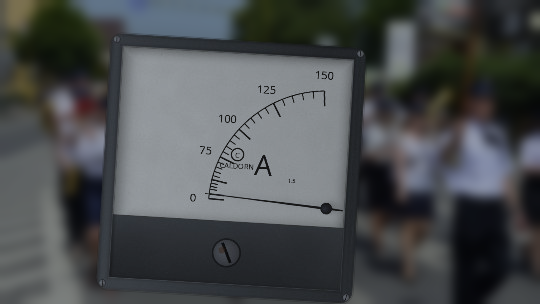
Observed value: 25; A
